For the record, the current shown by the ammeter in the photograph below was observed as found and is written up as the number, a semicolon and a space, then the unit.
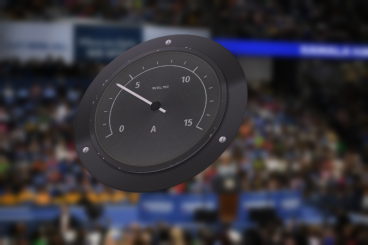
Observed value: 4; A
